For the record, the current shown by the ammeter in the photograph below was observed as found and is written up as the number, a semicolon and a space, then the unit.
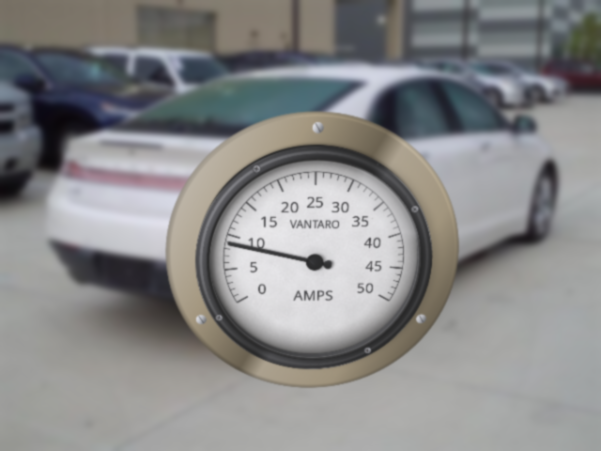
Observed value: 9; A
